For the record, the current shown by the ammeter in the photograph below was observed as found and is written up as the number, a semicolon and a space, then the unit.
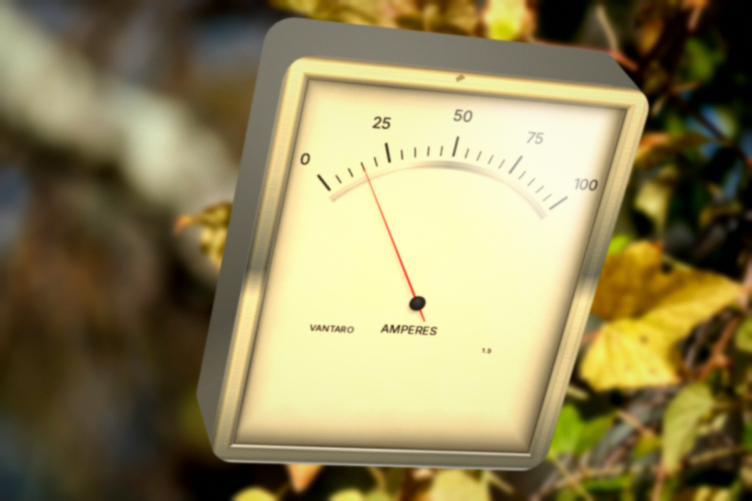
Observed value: 15; A
